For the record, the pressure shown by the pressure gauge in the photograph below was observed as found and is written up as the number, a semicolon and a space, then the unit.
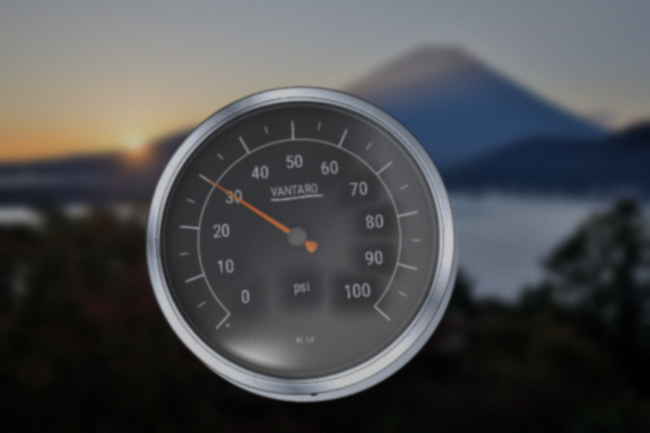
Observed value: 30; psi
